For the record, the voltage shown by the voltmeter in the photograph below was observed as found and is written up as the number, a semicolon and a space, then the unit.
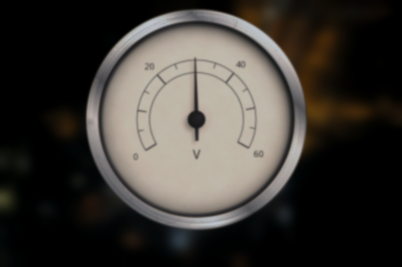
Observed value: 30; V
